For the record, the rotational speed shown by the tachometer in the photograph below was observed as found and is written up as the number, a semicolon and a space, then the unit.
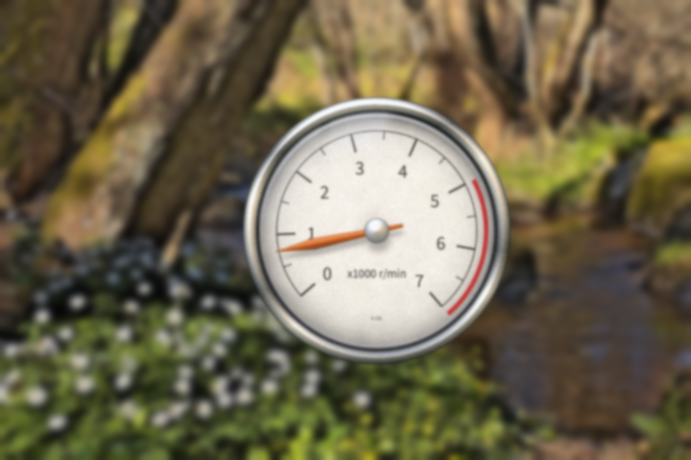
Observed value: 750; rpm
